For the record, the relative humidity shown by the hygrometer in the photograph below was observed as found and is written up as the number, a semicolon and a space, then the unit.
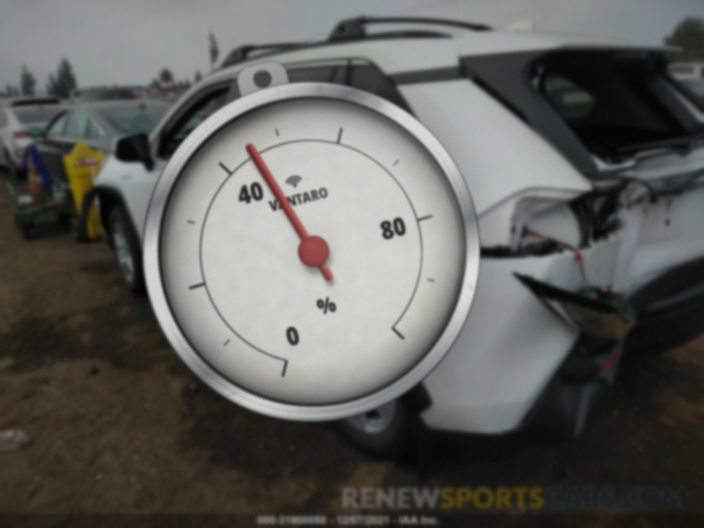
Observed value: 45; %
